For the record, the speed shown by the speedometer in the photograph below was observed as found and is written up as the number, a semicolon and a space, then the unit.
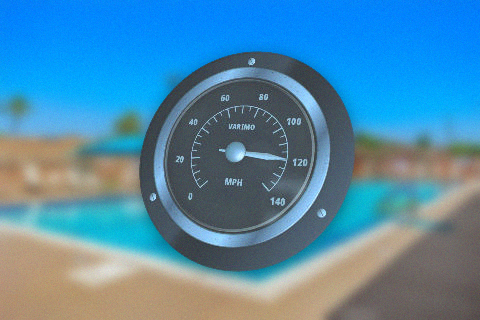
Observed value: 120; mph
